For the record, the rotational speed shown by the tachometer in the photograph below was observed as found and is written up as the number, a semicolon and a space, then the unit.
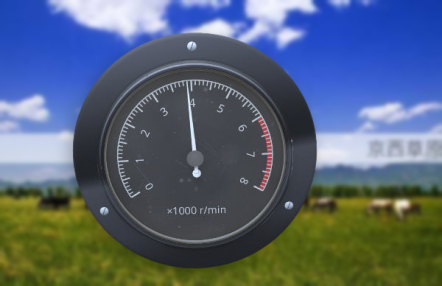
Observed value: 3900; rpm
